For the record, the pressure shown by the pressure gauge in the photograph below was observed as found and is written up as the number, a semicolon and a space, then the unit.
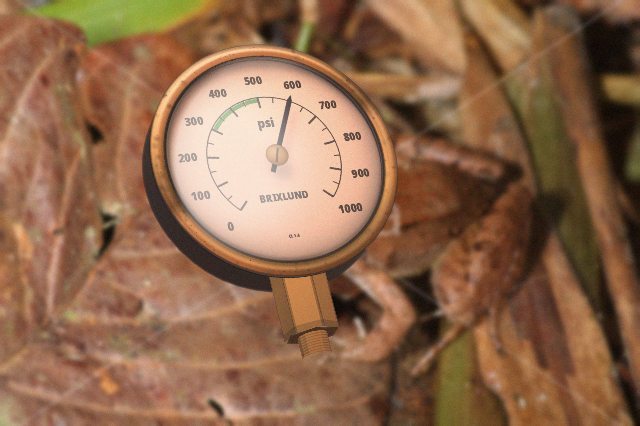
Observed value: 600; psi
